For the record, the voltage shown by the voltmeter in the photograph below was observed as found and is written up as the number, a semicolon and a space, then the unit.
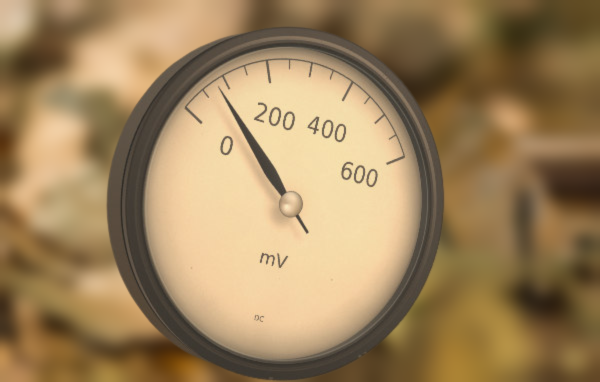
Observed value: 75; mV
